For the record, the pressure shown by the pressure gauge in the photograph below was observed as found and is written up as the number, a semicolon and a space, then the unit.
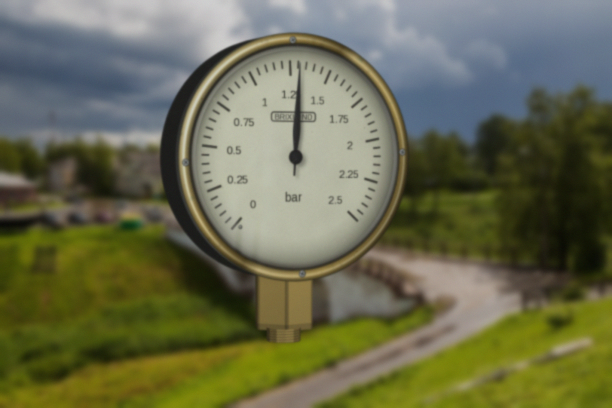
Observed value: 1.3; bar
